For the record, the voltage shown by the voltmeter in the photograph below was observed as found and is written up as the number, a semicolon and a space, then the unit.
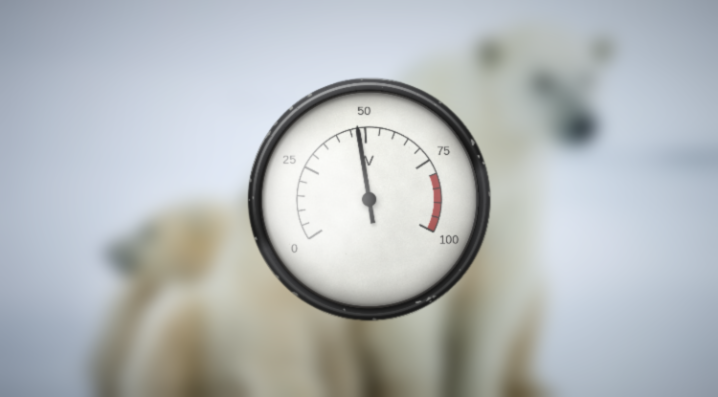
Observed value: 47.5; V
